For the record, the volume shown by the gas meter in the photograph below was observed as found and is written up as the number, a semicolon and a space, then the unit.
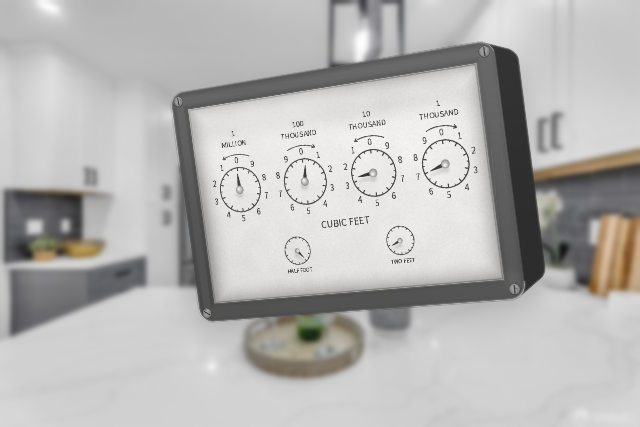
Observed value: 2700; ft³
